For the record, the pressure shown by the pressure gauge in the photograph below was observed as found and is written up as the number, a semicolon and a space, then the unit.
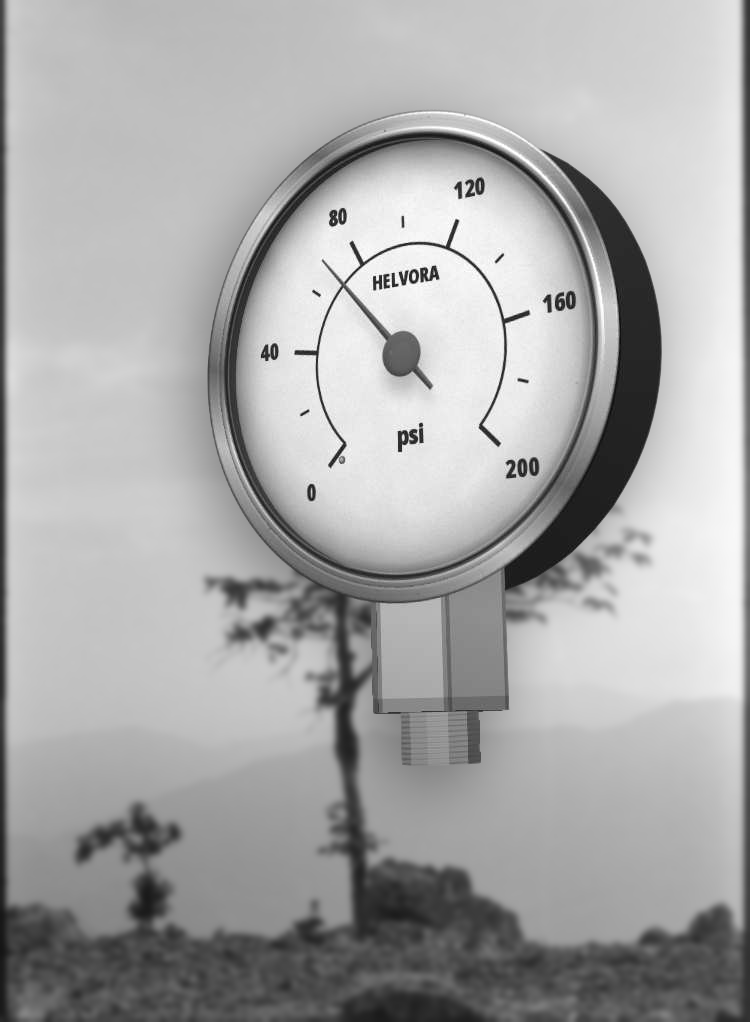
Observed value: 70; psi
